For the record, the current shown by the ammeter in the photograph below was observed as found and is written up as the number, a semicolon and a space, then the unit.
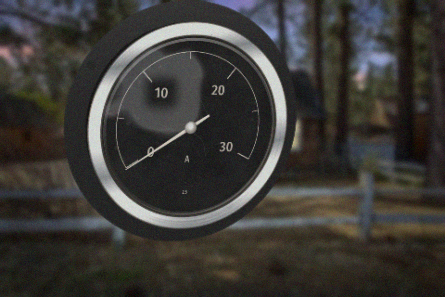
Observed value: 0; A
